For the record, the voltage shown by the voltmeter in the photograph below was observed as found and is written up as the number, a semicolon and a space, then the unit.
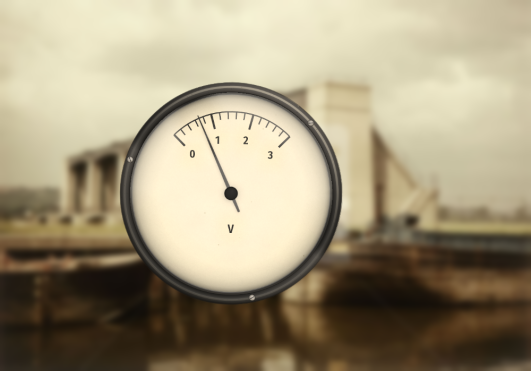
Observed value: 0.7; V
